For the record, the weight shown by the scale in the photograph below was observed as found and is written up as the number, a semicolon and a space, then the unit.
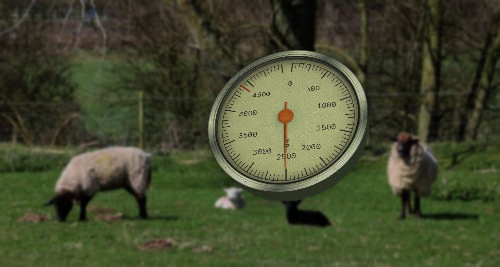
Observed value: 2500; g
